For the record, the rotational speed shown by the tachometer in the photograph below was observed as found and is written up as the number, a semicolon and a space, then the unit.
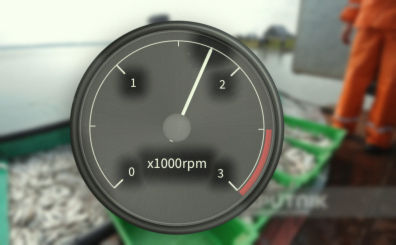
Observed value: 1750; rpm
